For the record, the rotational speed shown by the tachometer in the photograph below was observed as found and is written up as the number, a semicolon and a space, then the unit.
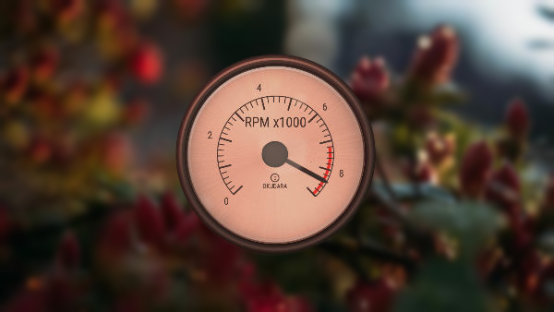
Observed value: 8400; rpm
